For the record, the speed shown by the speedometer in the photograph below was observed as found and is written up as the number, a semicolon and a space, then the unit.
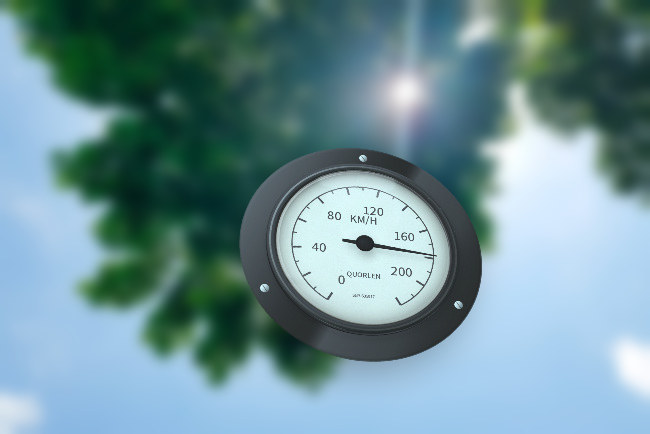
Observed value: 180; km/h
